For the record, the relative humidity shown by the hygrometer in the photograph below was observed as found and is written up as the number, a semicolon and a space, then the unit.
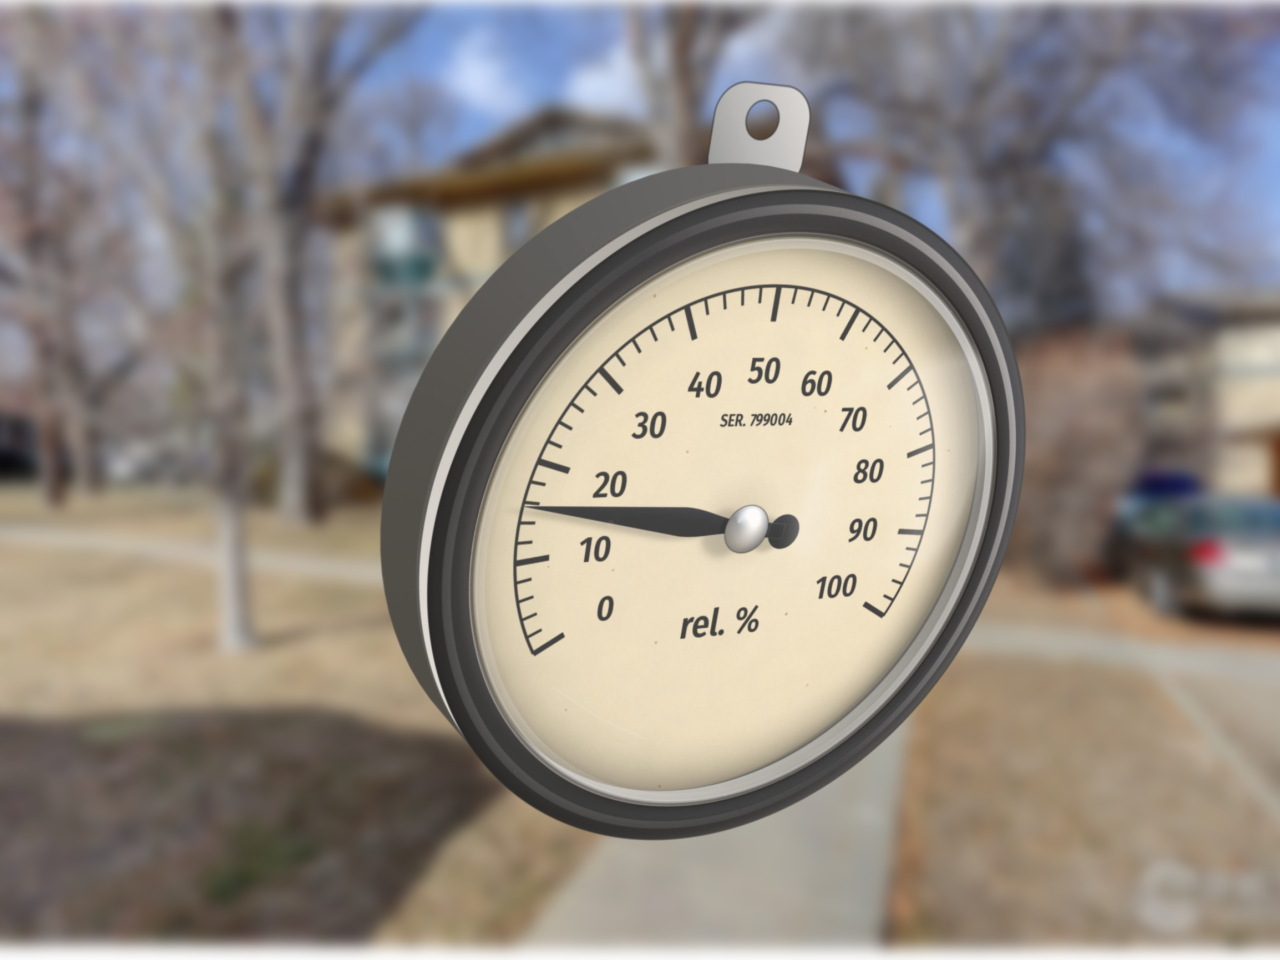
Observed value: 16; %
